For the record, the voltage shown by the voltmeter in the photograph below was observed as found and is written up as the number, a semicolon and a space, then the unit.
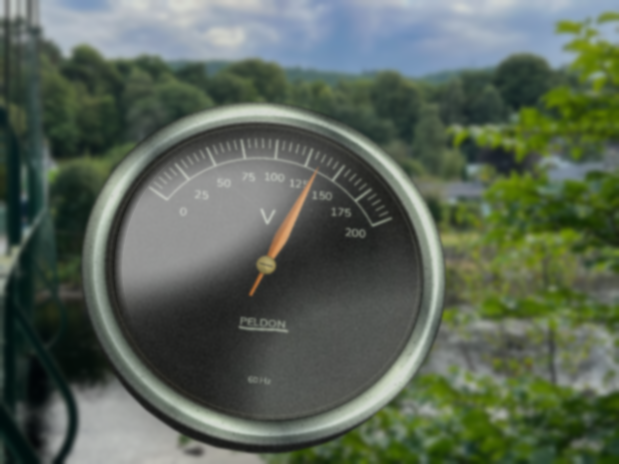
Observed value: 135; V
